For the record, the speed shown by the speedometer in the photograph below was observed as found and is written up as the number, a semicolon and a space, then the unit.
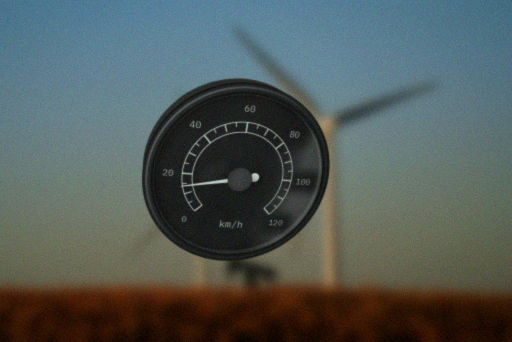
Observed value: 15; km/h
